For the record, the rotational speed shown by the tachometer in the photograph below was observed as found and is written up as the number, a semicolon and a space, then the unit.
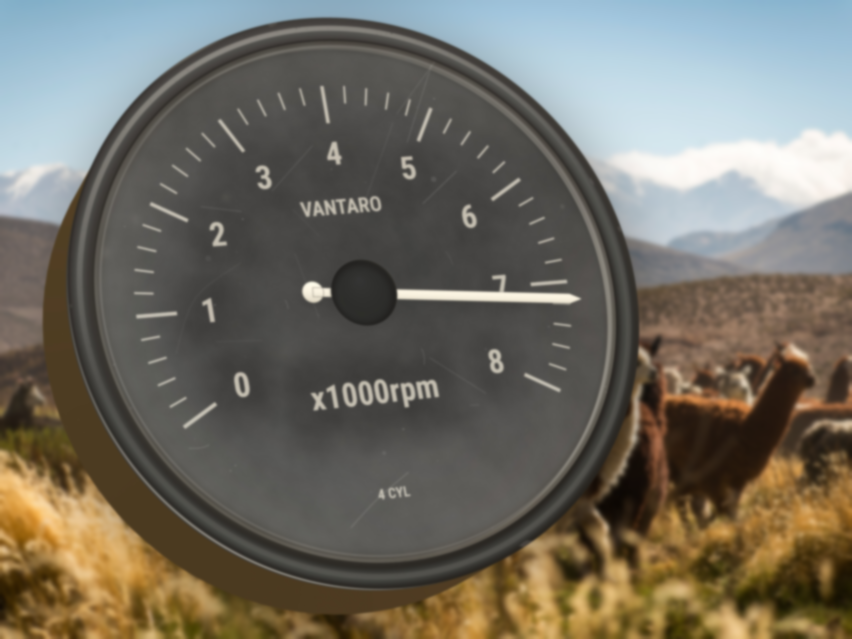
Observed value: 7200; rpm
